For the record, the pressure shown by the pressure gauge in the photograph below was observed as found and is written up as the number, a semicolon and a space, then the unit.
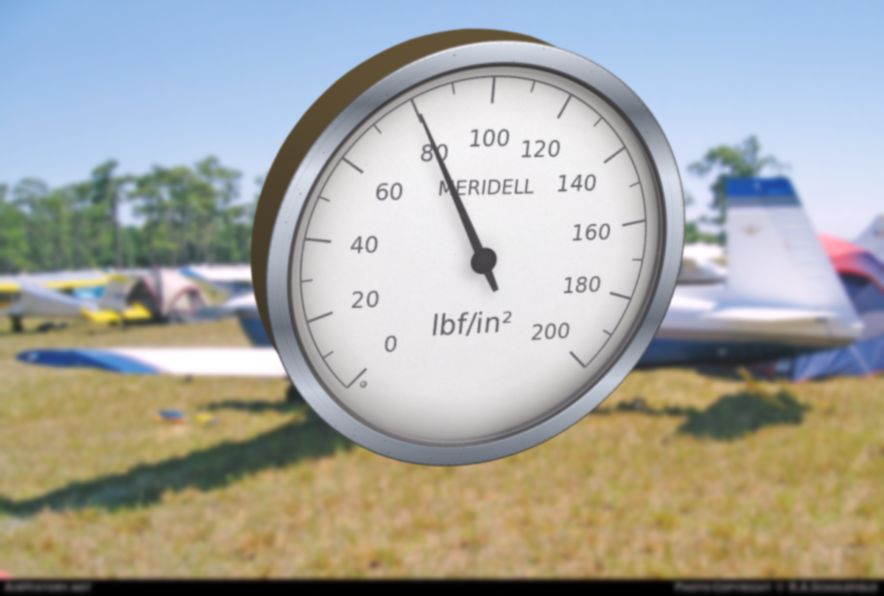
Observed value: 80; psi
